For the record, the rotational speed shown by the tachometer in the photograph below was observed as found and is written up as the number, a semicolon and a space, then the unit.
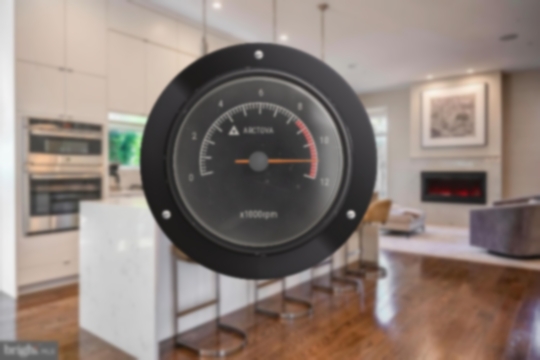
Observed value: 11000; rpm
